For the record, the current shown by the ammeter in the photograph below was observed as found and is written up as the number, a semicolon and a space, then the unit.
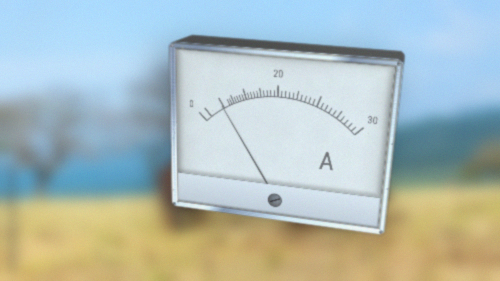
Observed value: 10; A
